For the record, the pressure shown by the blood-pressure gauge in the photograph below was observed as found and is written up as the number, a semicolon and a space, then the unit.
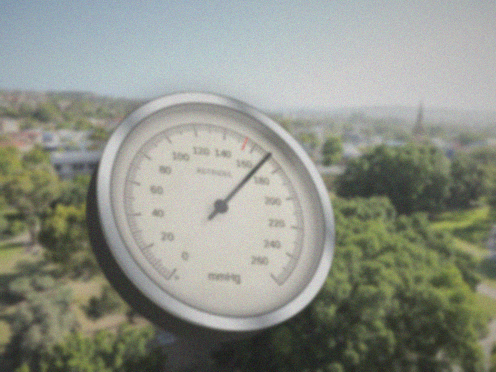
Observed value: 170; mmHg
